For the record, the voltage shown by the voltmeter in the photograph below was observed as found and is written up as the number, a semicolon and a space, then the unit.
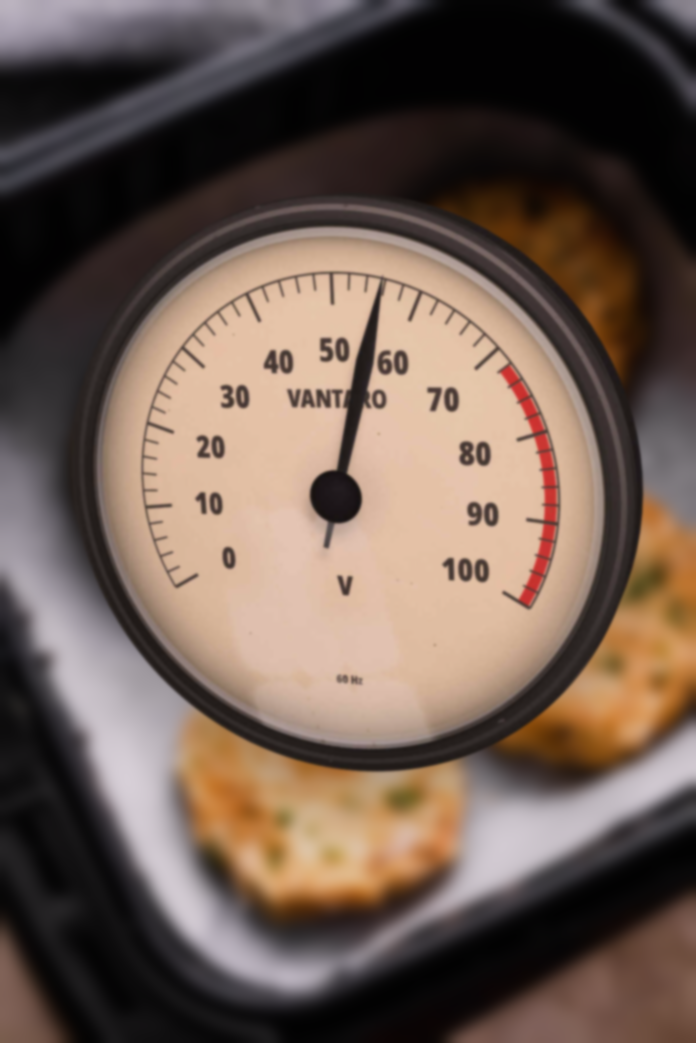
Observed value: 56; V
